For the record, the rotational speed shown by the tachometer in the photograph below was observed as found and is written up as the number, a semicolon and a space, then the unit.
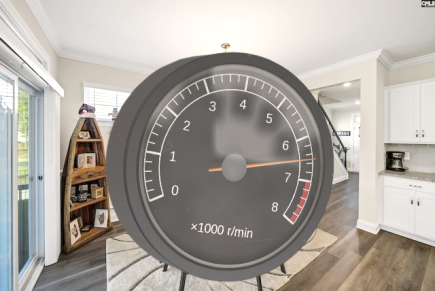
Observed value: 6500; rpm
